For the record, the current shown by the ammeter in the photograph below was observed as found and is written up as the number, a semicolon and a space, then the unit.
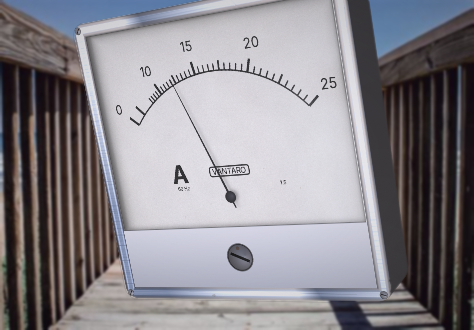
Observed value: 12.5; A
